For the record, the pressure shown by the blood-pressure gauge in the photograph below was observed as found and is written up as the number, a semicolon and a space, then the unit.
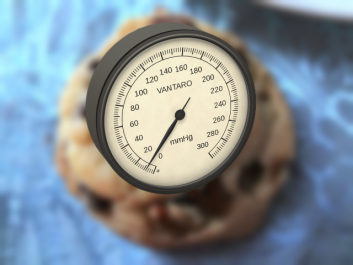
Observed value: 10; mmHg
